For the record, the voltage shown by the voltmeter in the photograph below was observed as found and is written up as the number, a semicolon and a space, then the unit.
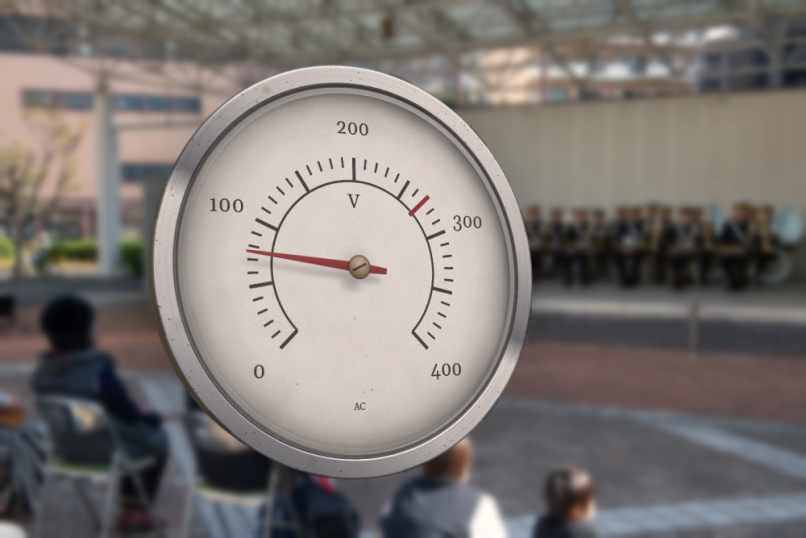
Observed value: 75; V
